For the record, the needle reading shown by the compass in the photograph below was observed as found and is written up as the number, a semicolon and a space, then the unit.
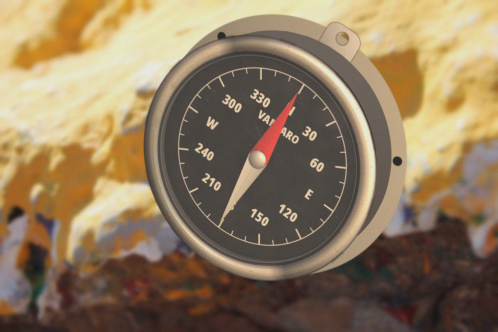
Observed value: 0; °
